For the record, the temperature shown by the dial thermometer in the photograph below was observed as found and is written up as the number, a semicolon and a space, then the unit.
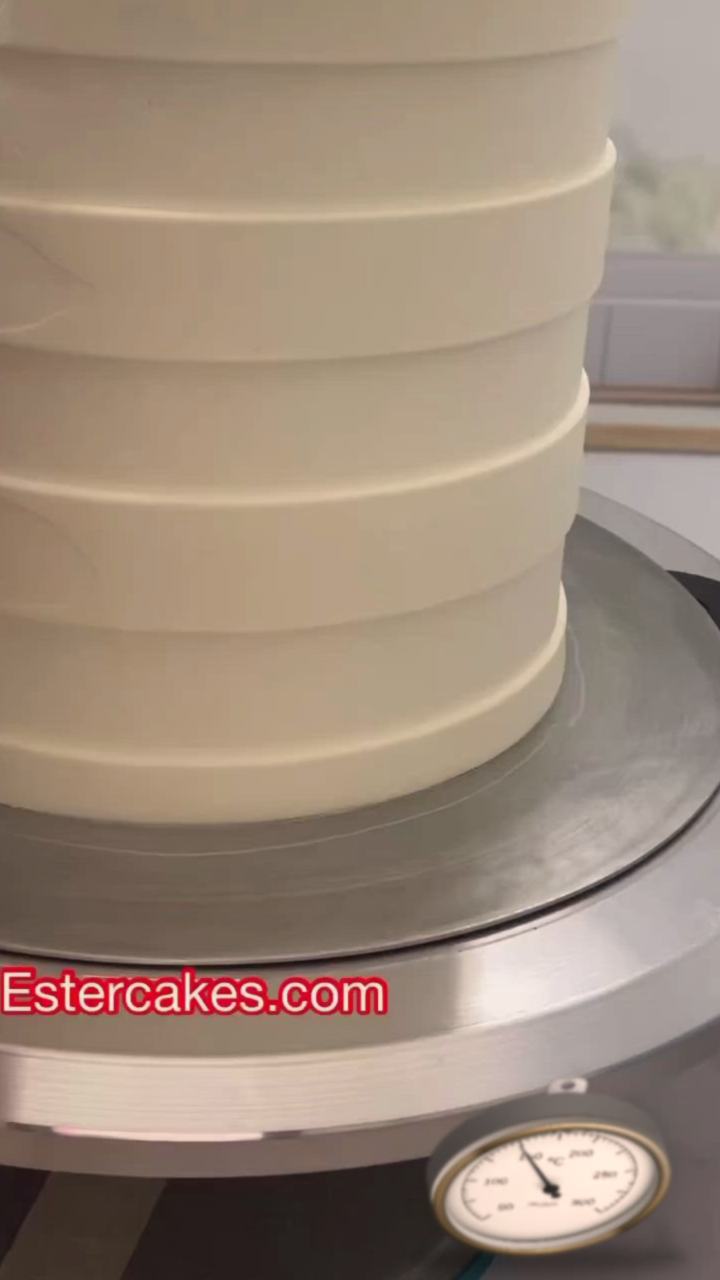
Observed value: 150; °C
